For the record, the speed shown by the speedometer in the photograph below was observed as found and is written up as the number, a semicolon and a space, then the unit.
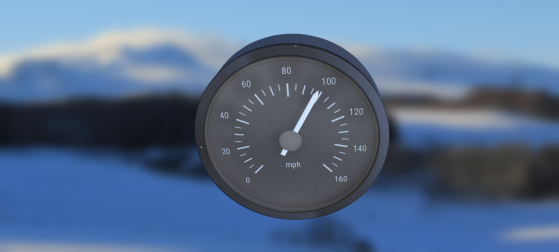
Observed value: 97.5; mph
